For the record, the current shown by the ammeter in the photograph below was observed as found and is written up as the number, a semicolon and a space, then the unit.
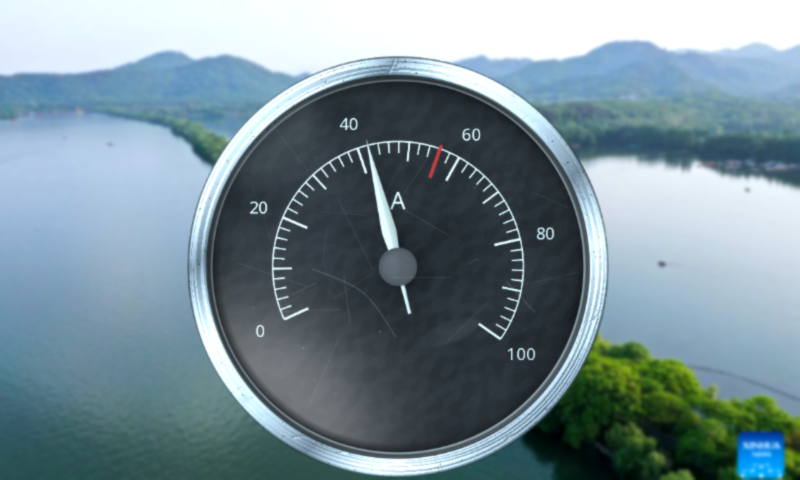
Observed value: 42; A
